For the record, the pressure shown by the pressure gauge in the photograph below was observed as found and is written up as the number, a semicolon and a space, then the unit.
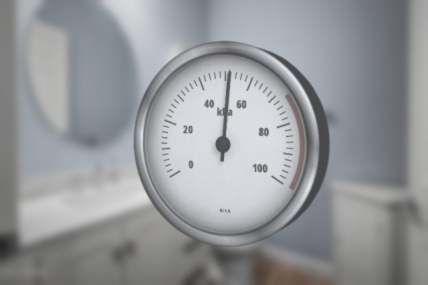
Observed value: 52; kPa
